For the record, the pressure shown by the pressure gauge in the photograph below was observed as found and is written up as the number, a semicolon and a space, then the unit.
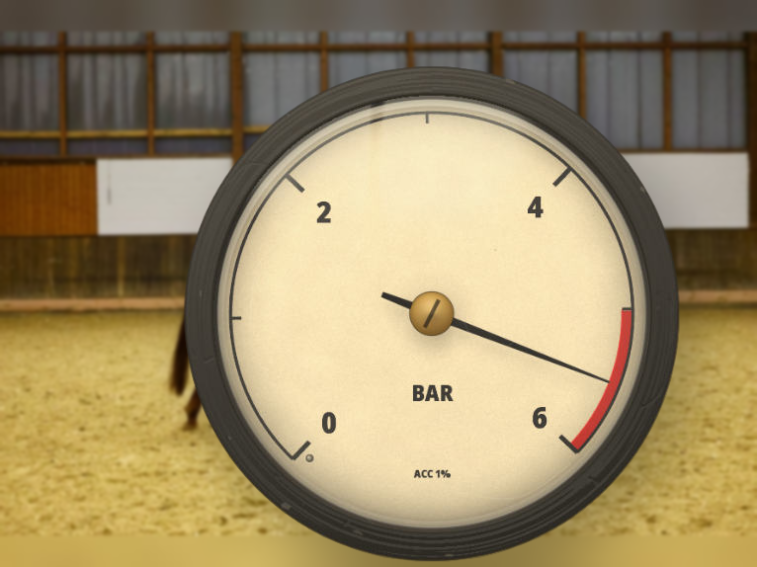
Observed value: 5.5; bar
